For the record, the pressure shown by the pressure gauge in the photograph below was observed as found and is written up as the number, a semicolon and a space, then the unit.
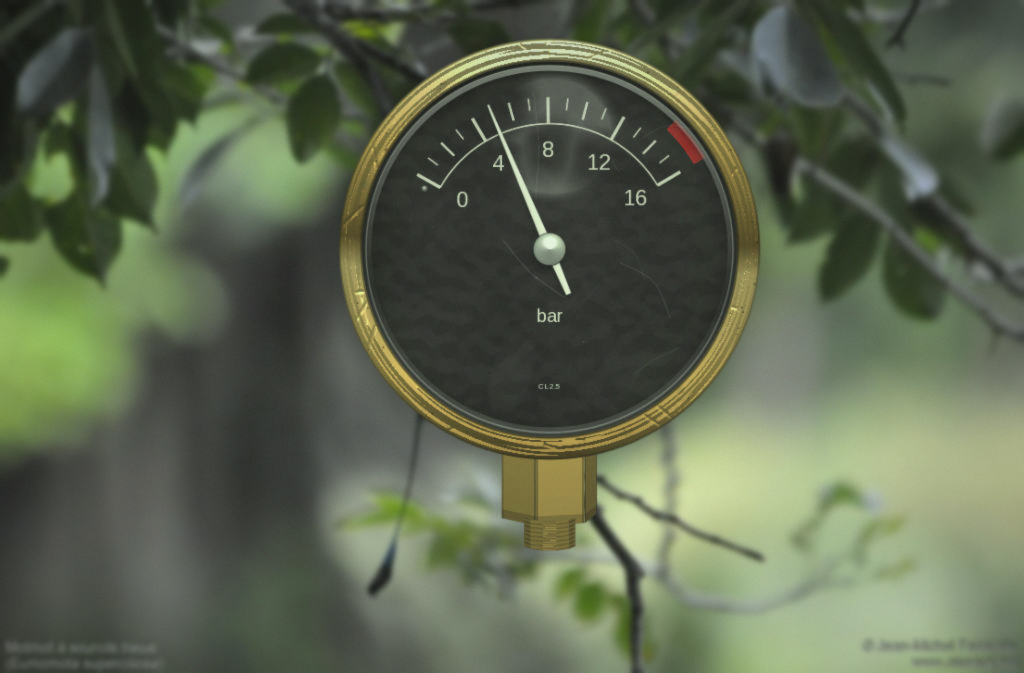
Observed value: 5; bar
